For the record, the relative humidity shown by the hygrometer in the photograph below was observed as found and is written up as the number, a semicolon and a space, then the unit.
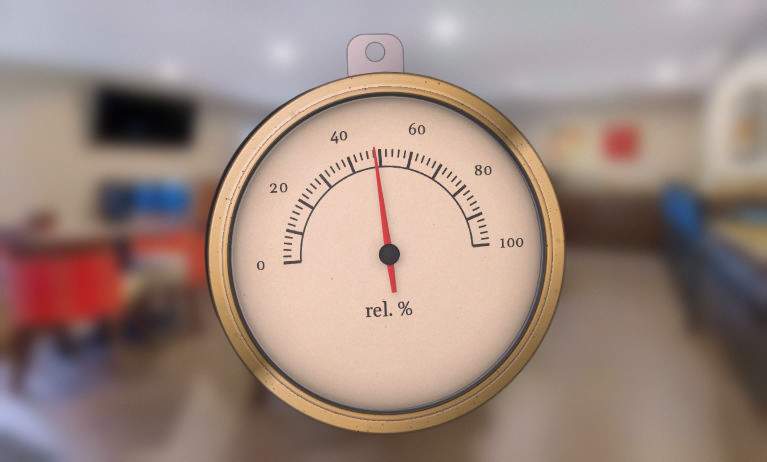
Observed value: 48; %
